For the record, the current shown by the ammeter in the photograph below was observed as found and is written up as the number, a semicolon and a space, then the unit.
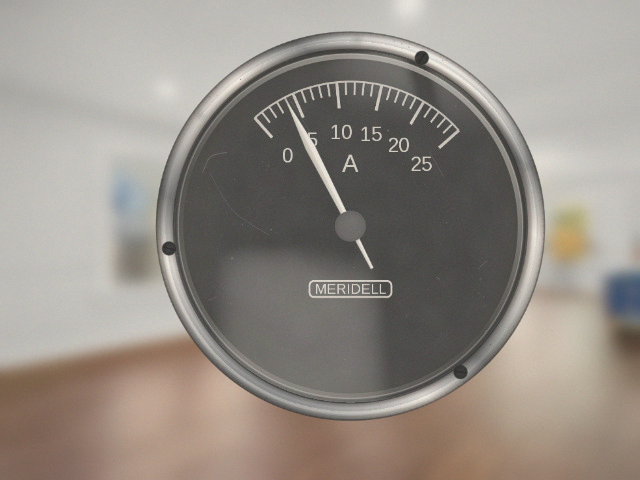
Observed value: 4; A
